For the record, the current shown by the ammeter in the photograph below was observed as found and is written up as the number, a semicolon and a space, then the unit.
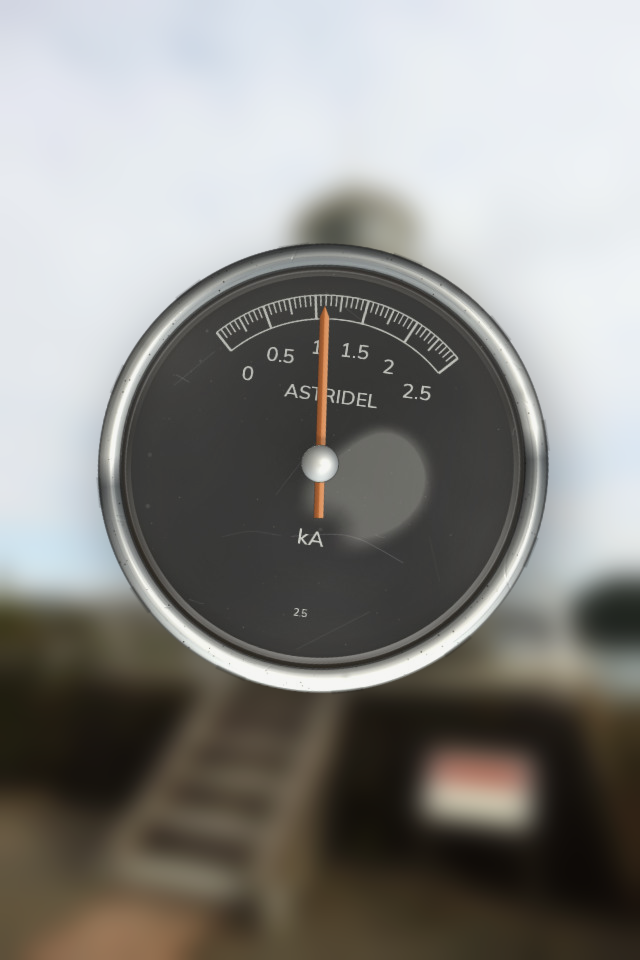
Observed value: 1.1; kA
